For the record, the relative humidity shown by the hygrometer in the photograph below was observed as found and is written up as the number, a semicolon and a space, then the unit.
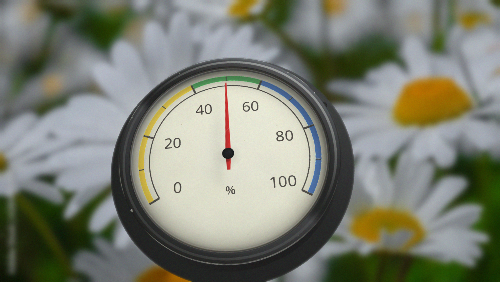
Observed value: 50; %
